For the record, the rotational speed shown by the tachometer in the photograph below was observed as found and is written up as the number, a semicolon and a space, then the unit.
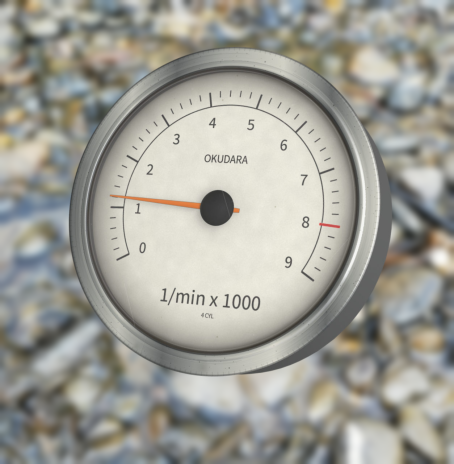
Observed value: 1200; rpm
